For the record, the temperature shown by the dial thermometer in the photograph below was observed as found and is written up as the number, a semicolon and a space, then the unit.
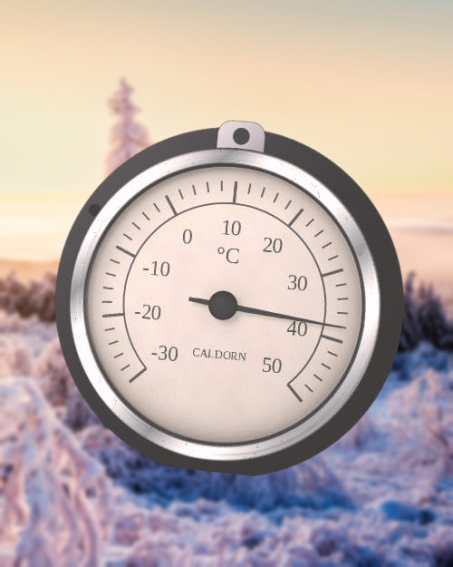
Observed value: 38; °C
